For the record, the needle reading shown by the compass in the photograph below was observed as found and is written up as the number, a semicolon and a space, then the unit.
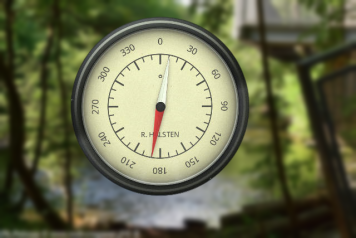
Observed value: 190; °
